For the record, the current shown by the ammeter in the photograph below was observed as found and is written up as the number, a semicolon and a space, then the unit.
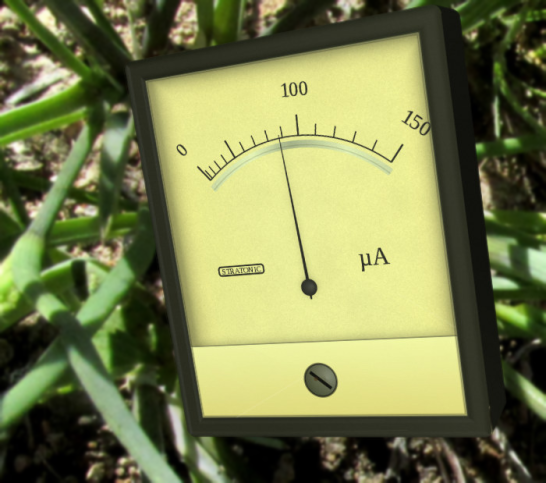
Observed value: 90; µA
